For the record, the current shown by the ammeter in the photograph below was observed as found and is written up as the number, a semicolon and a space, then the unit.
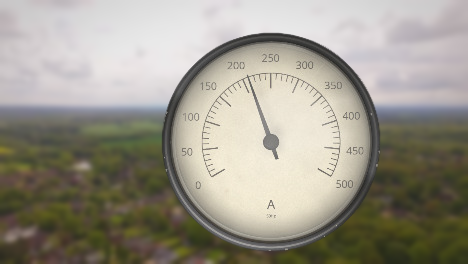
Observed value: 210; A
